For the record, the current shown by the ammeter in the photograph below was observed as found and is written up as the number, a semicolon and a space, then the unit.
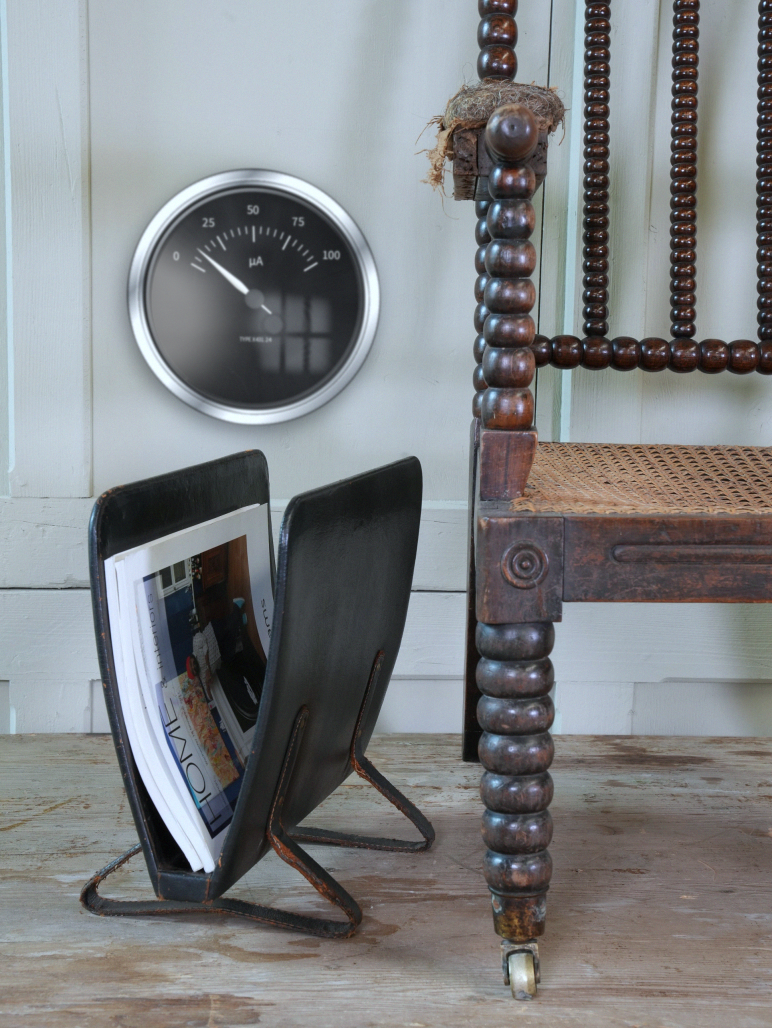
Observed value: 10; µA
